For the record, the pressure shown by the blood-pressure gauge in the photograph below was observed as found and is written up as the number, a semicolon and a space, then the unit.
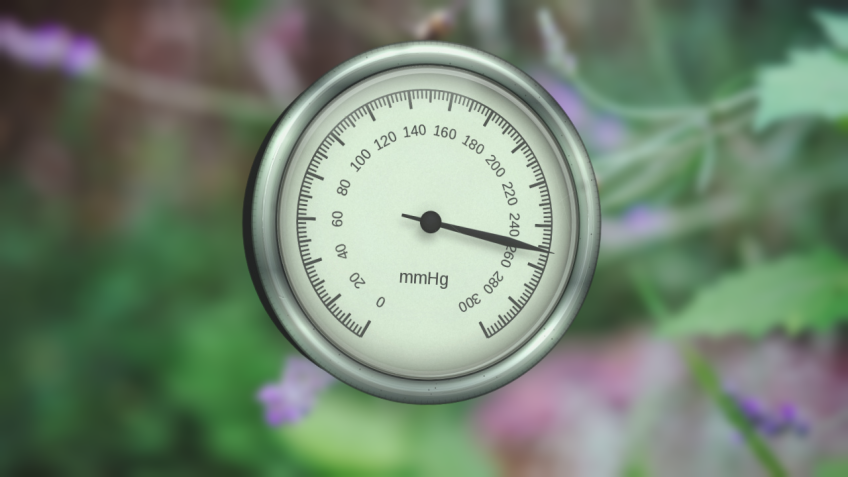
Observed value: 252; mmHg
